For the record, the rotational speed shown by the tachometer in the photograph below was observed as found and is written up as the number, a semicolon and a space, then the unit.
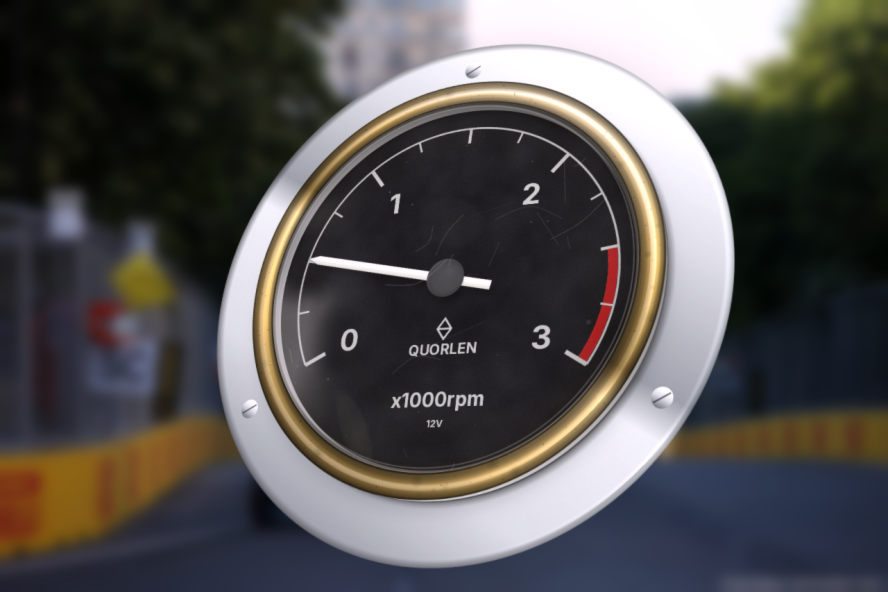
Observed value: 500; rpm
